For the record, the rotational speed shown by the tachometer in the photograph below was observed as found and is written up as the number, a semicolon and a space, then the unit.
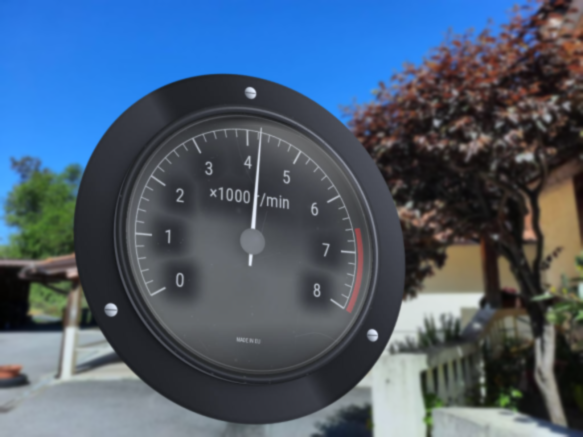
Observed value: 4200; rpm
